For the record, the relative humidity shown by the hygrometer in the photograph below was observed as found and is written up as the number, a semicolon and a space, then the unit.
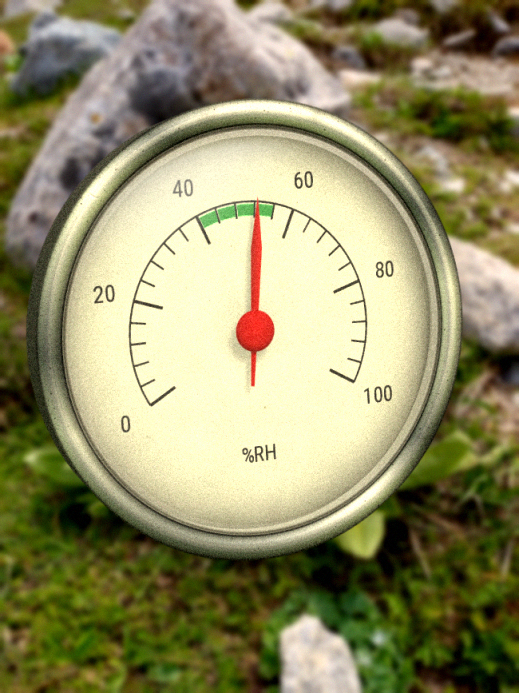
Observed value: 52; %
